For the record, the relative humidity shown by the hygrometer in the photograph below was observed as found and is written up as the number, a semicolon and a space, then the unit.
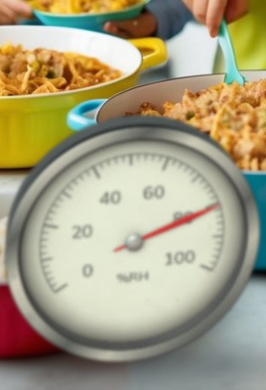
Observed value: 80; %
